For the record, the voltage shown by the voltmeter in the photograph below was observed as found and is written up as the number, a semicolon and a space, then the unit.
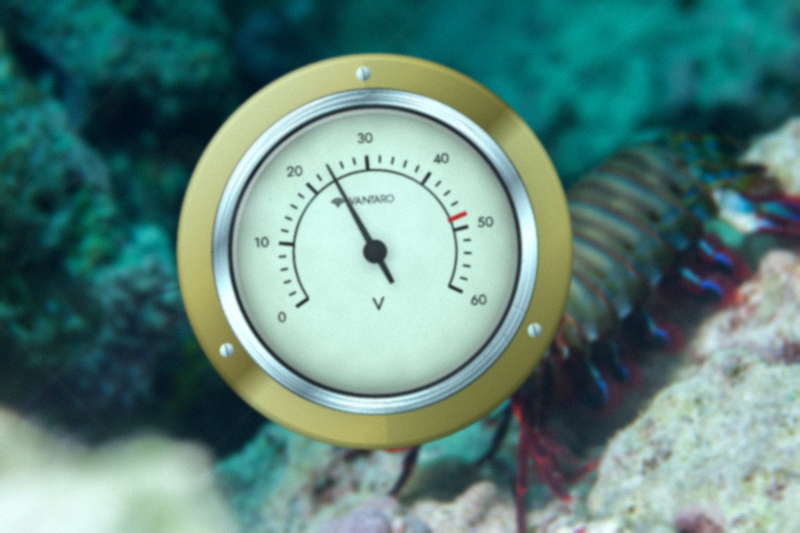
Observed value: 24; V
